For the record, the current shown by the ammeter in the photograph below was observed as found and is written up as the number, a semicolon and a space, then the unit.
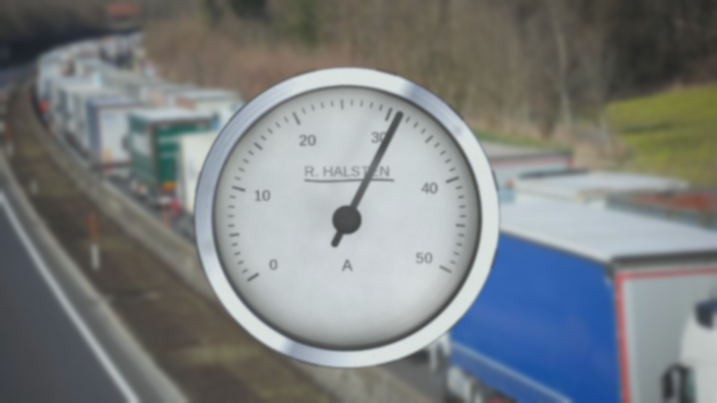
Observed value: 31; A
